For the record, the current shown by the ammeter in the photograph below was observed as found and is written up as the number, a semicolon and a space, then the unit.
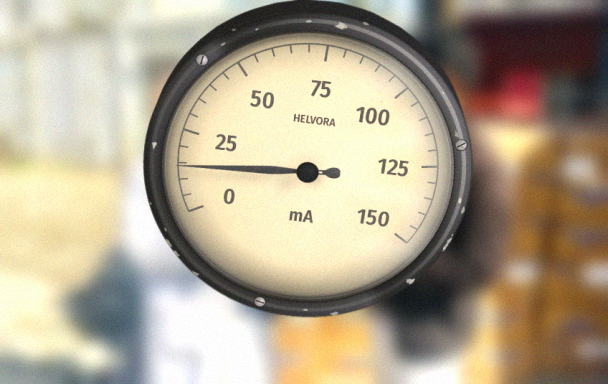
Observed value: 15; mA
